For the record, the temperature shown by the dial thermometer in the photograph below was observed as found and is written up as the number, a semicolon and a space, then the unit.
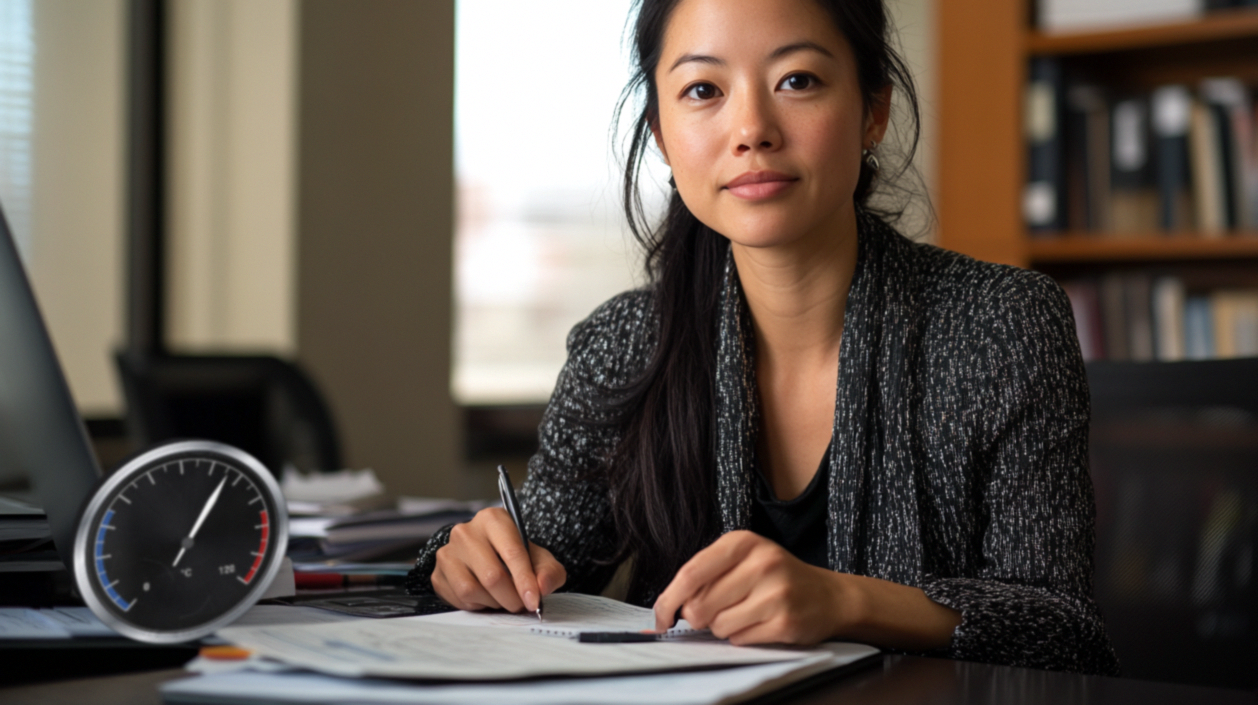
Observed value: 75; °C
